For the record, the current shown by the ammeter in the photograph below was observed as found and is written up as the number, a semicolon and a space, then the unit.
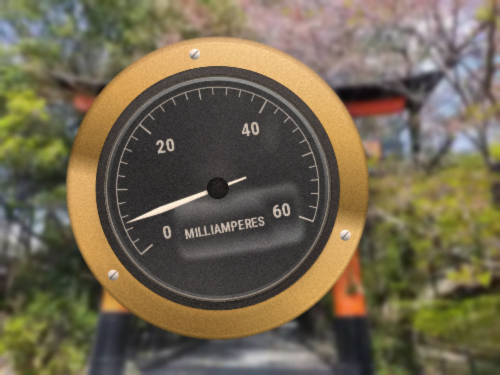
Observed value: 5; mA
